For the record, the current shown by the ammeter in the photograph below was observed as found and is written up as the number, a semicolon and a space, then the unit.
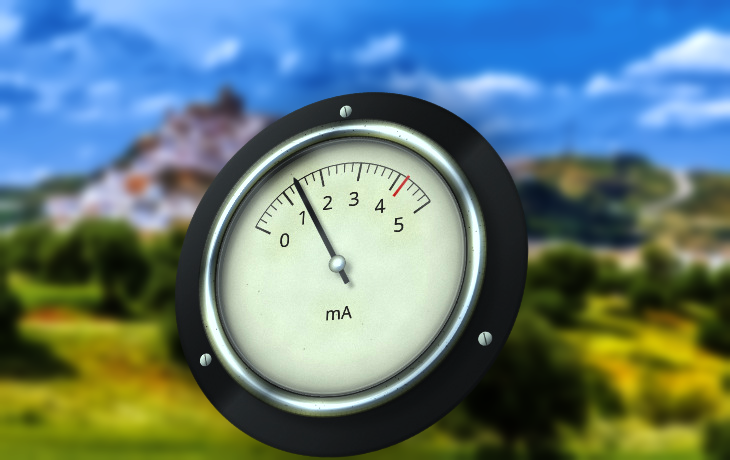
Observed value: 1.4; mA
